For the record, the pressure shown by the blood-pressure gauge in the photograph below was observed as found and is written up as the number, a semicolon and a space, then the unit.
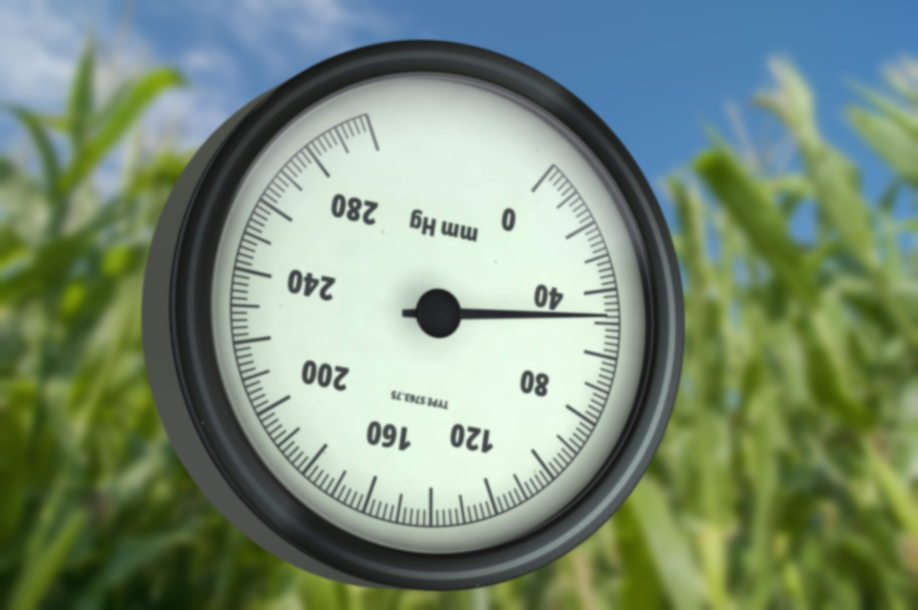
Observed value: 48; mmHg
